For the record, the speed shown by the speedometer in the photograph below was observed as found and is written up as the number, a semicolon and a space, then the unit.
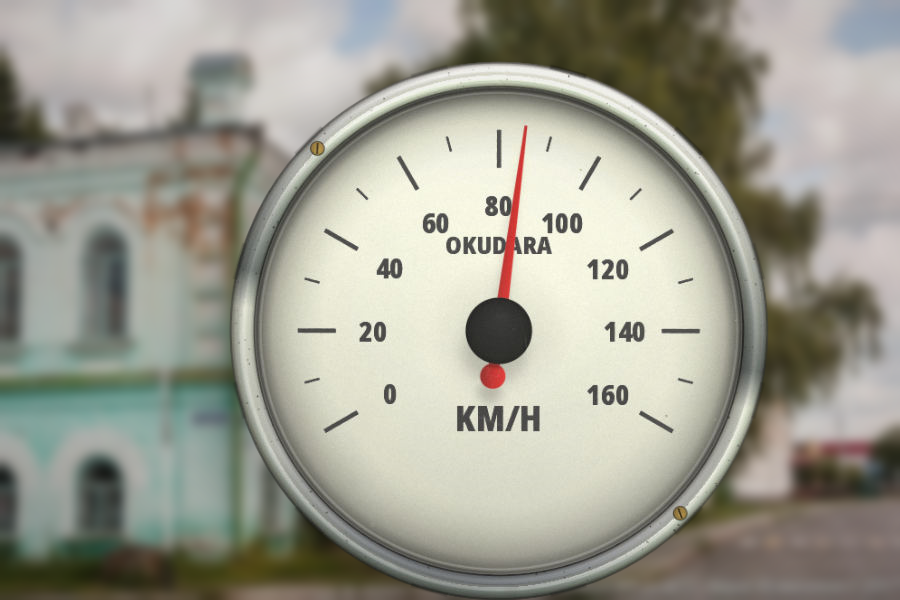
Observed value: 85; km/h
